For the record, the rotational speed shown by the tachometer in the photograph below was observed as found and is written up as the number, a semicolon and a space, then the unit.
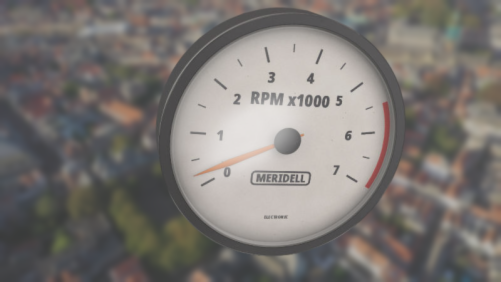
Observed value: 250; rpm
